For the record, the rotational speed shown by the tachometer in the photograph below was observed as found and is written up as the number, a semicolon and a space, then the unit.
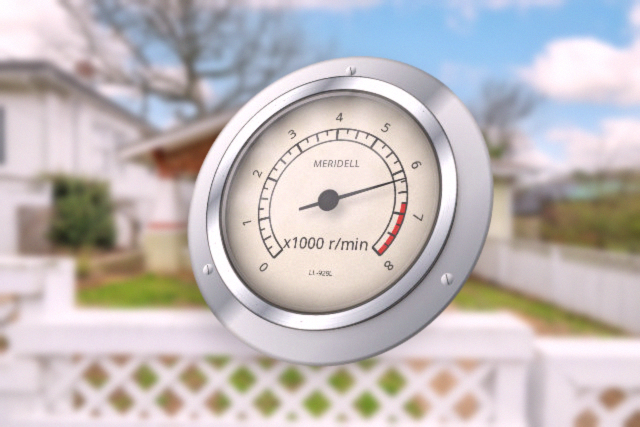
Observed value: 6250; rpm
